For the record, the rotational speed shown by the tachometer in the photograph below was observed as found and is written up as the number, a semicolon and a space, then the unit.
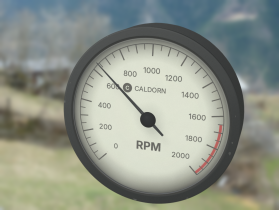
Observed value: 650; rpm
